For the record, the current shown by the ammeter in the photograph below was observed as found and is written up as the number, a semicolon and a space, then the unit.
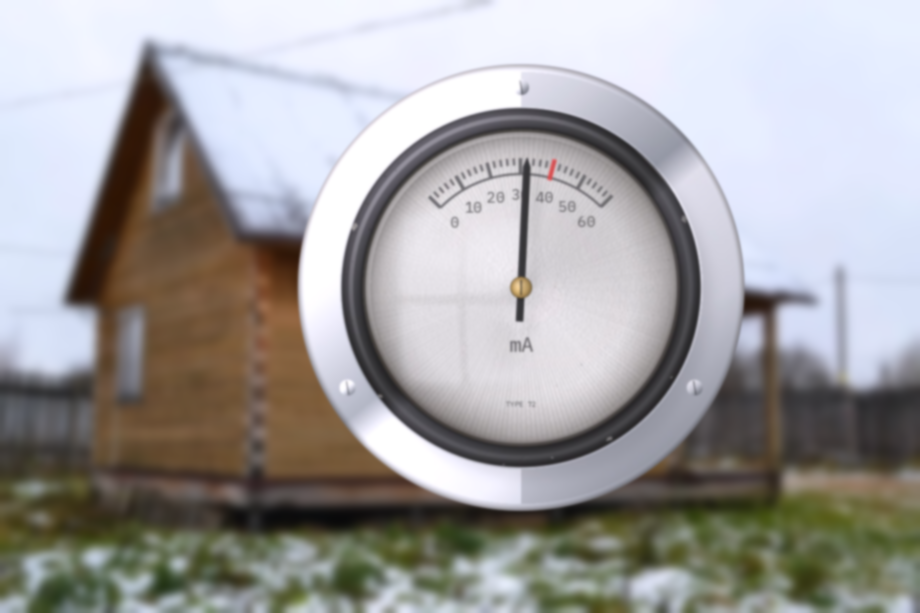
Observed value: 32; mA
